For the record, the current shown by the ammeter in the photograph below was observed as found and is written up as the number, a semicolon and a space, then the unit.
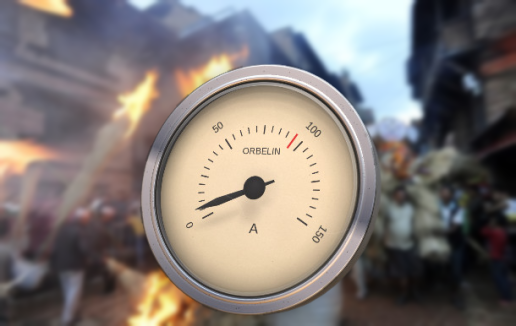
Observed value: 5; A
